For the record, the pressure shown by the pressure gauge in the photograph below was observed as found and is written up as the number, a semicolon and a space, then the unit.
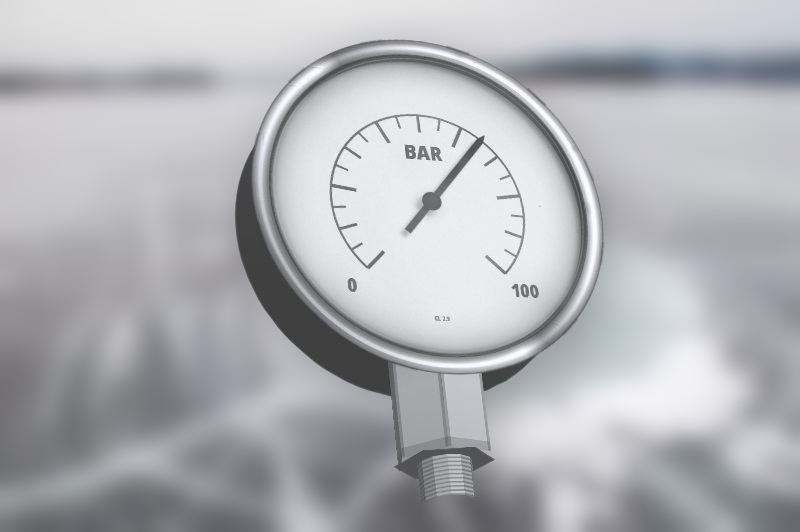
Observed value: 65; bar
